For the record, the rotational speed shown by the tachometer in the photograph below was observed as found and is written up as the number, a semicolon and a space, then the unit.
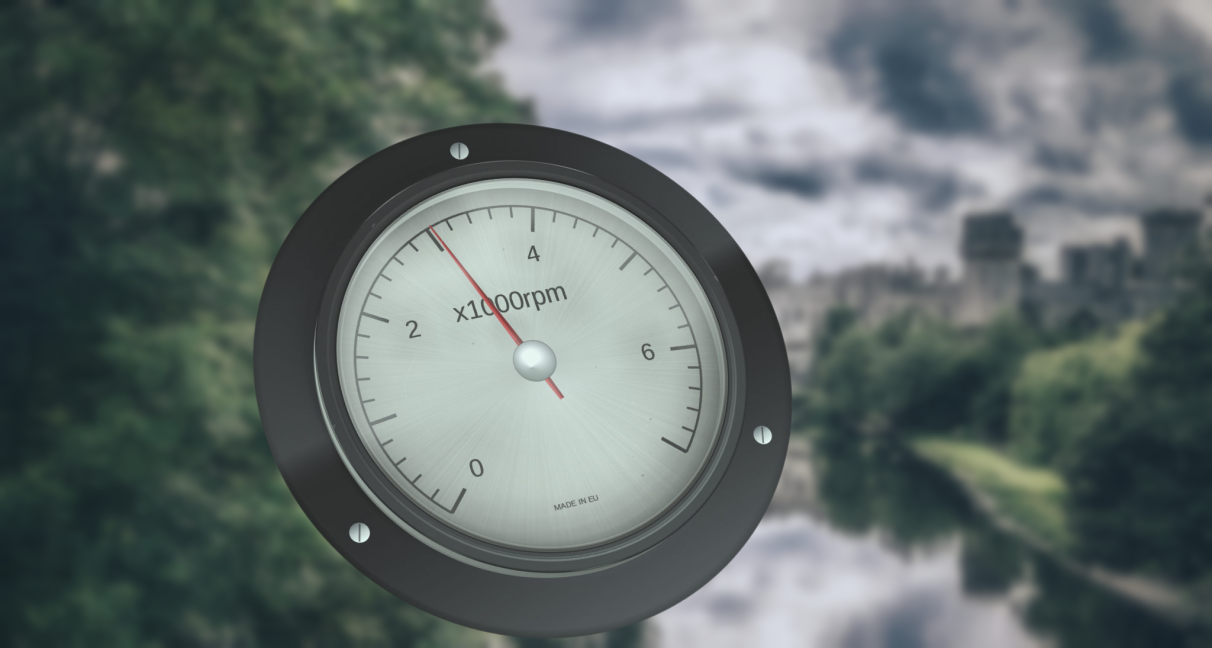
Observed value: 3000; rpm
